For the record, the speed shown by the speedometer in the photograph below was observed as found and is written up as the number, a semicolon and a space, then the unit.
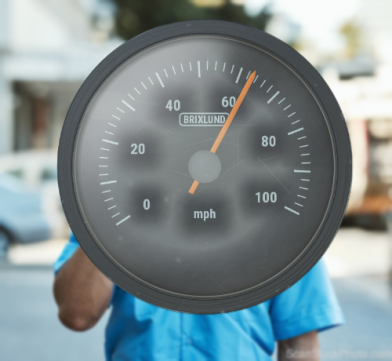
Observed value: 63; mph
